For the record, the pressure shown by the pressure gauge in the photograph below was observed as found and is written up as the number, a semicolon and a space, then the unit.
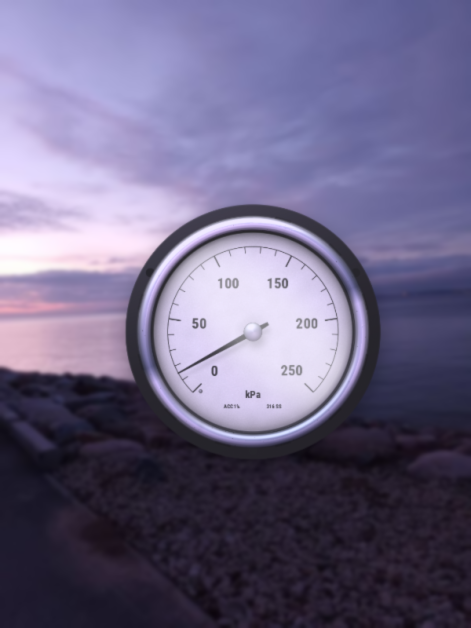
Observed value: 15; kPa
